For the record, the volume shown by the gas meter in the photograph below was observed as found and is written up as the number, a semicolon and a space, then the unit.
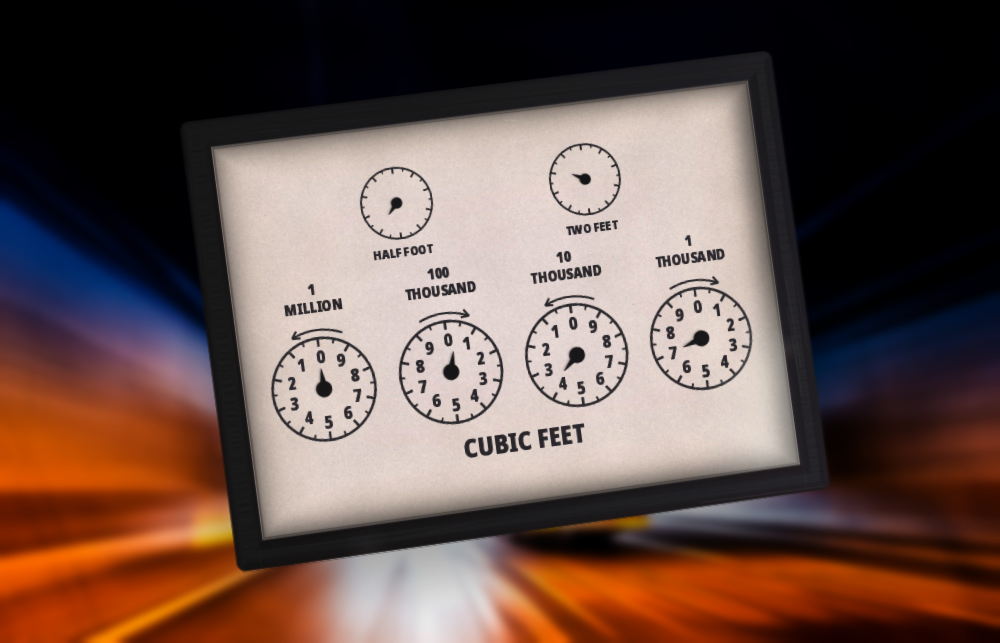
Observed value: 3700; ft³
